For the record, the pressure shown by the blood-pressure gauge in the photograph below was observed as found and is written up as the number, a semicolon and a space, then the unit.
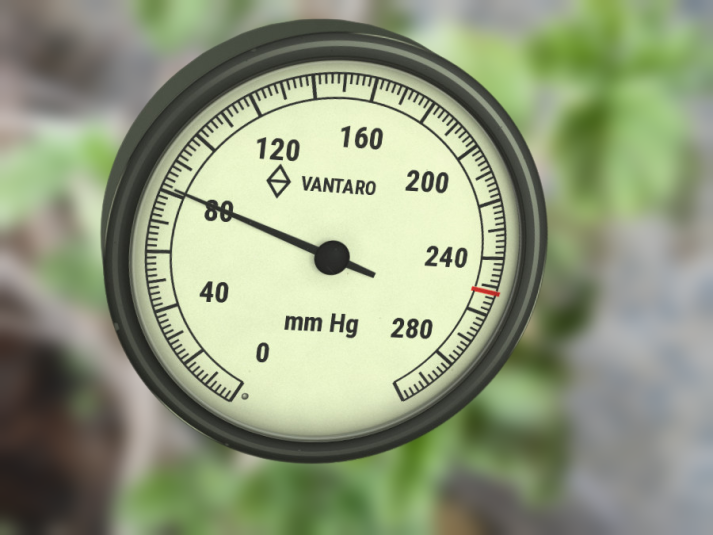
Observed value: 82; mmHg
